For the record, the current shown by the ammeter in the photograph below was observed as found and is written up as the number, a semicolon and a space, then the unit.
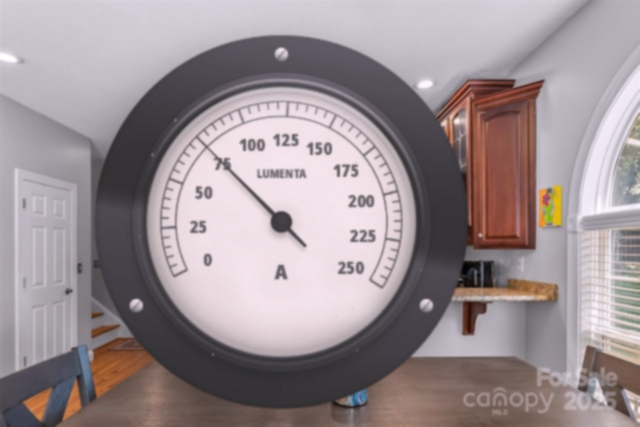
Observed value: 75; A
